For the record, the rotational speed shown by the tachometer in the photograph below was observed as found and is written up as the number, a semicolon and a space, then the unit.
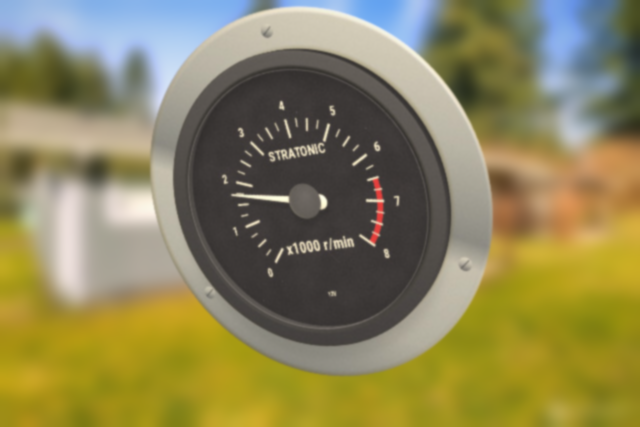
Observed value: 1750; rpm
